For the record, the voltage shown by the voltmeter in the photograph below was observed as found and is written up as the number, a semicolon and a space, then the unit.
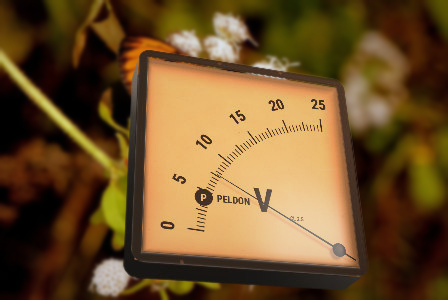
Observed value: 7.5; V
